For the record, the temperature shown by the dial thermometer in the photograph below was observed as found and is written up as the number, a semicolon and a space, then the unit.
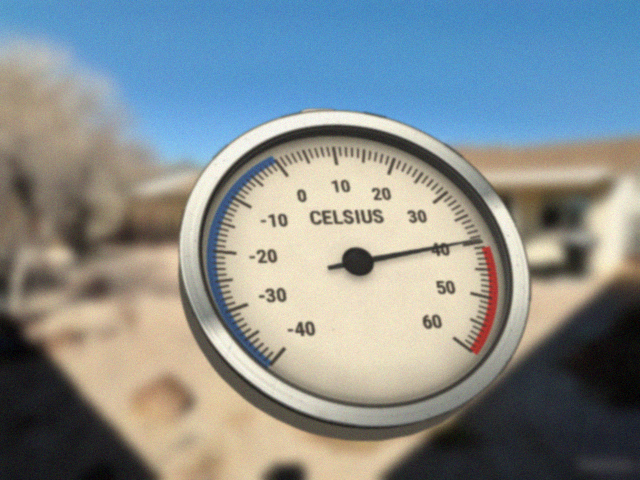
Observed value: 40; °C
